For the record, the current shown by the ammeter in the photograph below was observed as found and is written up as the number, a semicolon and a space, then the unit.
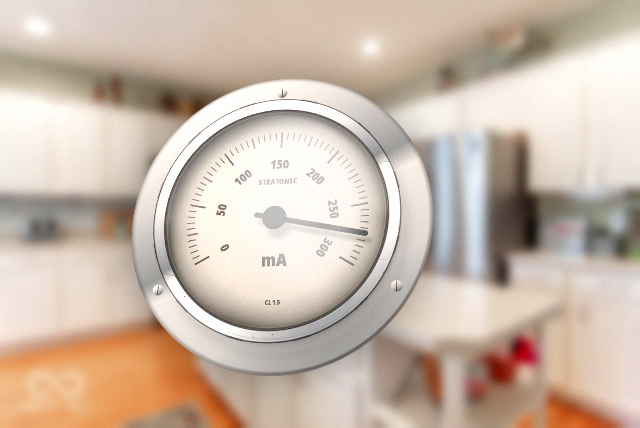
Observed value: 275; mA
